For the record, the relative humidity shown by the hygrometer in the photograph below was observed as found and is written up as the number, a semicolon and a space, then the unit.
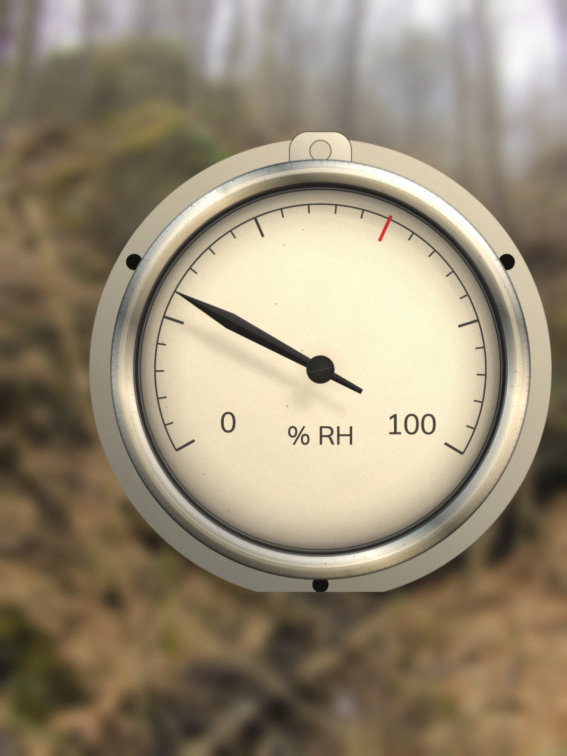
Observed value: 24; %
